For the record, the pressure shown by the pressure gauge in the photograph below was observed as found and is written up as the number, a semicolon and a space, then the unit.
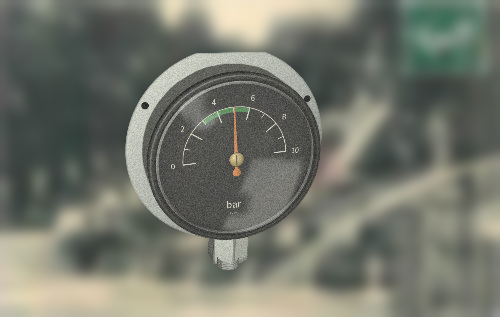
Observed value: 5; bar
